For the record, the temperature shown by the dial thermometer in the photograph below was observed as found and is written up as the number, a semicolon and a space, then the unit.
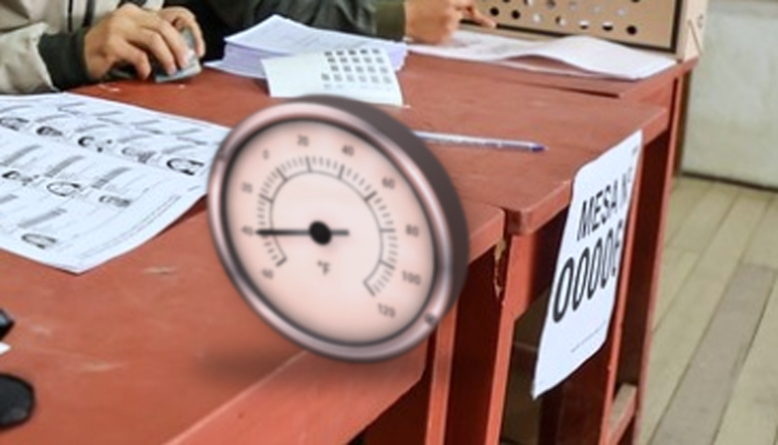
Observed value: -40; °F
